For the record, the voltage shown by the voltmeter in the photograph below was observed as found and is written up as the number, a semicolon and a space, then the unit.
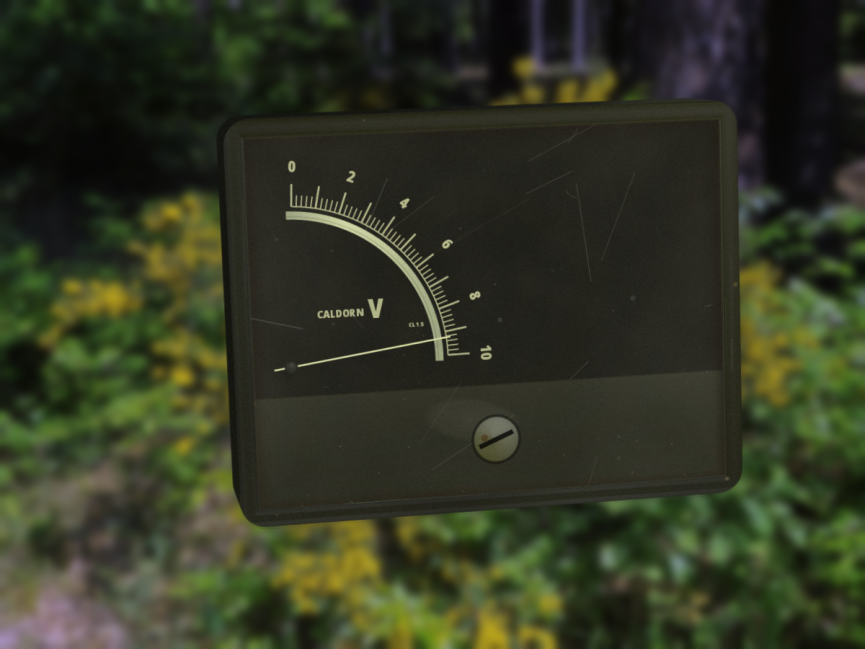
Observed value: 9.2; V
